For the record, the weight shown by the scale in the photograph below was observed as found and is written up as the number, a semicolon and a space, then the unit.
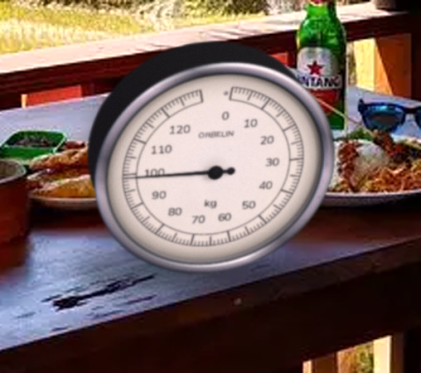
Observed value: 100; kg
